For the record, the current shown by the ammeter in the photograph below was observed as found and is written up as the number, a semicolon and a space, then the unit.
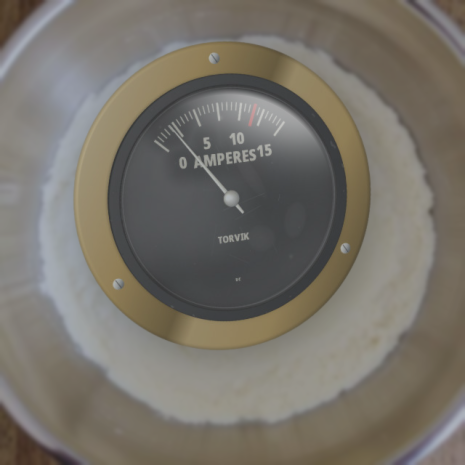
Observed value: 2; A
